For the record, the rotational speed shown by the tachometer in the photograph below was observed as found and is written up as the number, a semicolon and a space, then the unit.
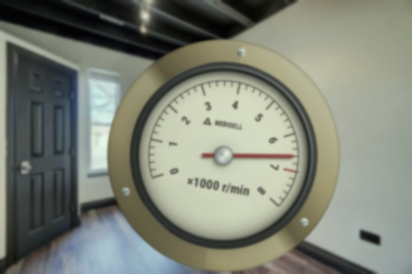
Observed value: 6600; rpm
